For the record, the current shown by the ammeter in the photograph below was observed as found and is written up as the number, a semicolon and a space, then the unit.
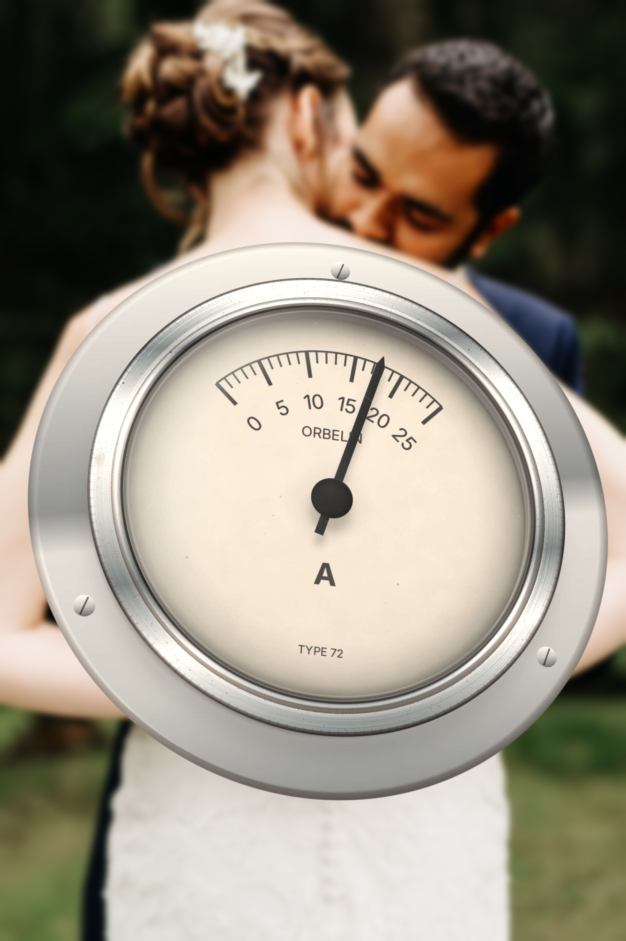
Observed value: 17.5; A
